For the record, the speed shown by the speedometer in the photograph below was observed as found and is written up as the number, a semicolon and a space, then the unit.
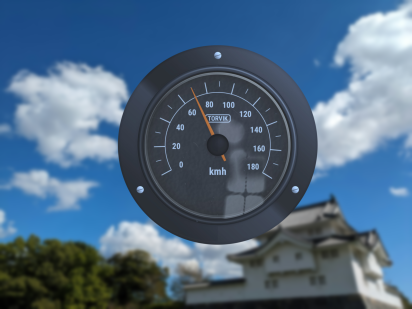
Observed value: 70; km/h
